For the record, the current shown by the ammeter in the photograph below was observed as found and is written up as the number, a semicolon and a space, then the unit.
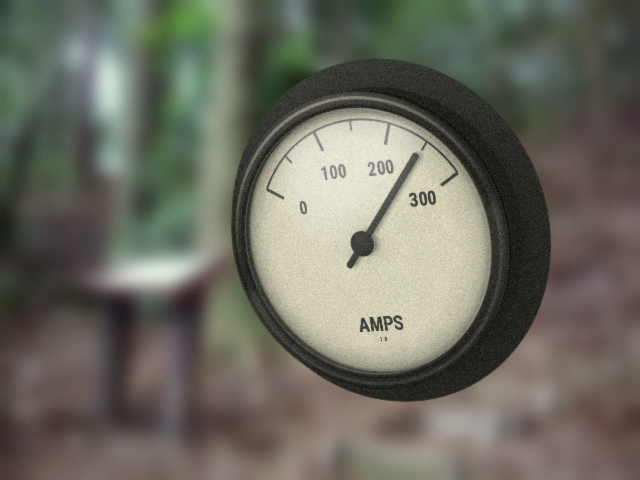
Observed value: 250; A
